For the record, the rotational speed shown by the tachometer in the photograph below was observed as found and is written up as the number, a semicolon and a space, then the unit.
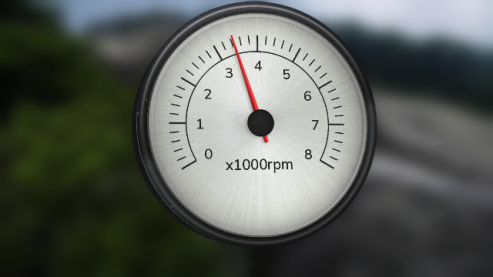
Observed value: 3400; rpm
